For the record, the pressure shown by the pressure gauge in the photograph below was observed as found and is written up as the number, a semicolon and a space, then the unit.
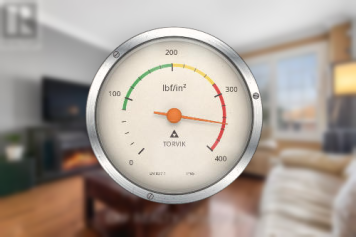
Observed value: 350; psi
